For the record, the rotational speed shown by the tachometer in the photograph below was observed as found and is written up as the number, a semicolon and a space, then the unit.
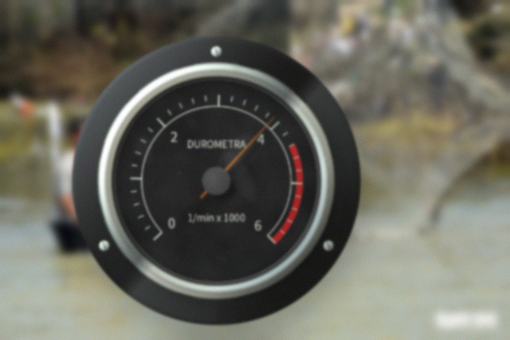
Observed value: 3900; rpm
